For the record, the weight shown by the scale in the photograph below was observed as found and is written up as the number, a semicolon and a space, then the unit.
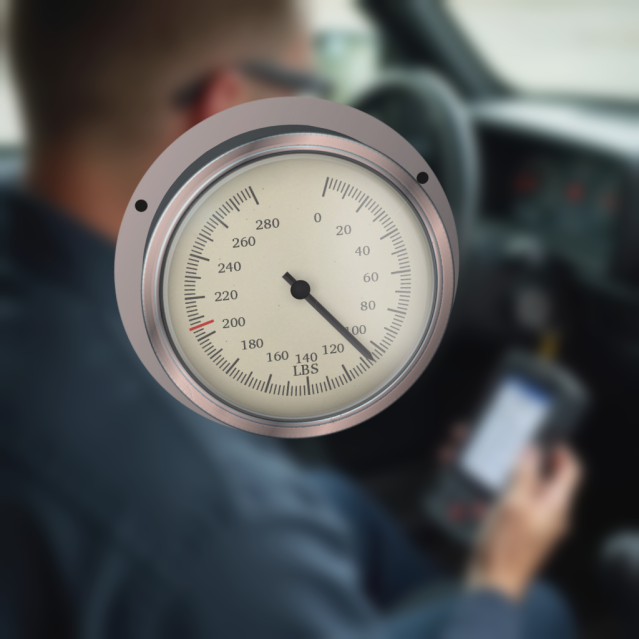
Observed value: 106; lb
